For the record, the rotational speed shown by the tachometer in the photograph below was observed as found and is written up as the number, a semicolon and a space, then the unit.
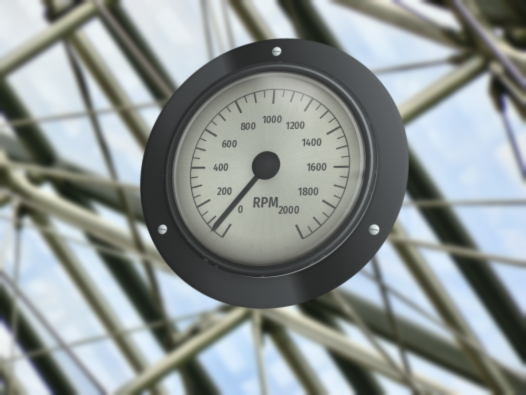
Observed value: 50; rpm
